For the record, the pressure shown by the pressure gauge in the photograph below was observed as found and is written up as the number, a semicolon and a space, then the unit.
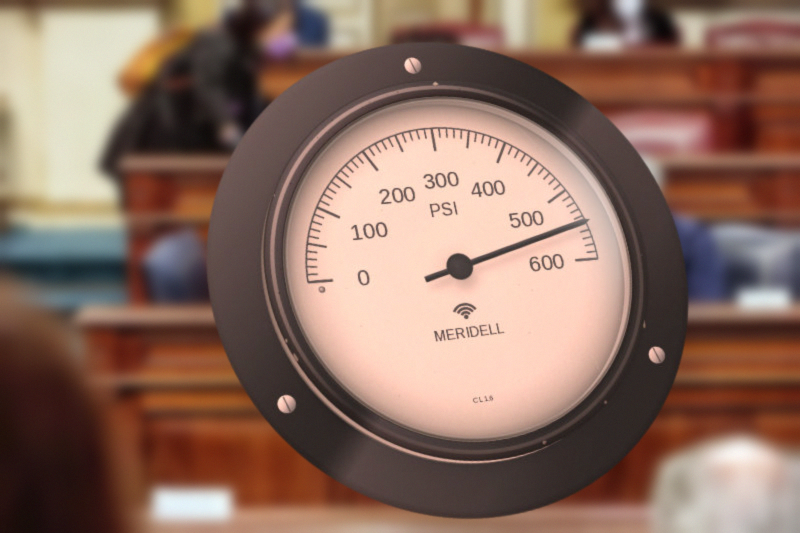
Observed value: 550; psi
